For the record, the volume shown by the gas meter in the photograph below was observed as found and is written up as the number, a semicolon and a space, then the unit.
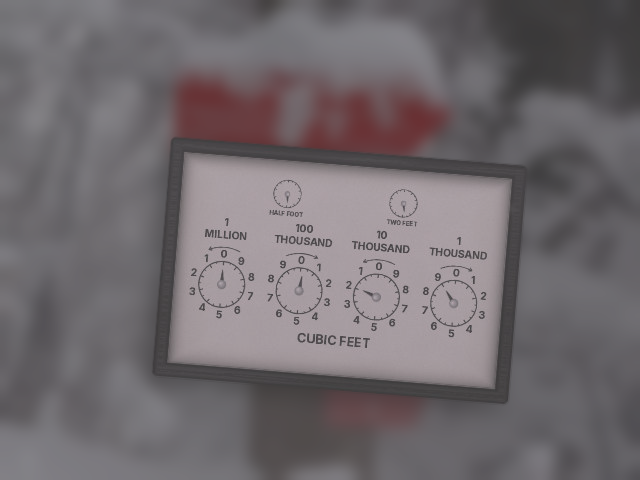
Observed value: 1900; ft³
